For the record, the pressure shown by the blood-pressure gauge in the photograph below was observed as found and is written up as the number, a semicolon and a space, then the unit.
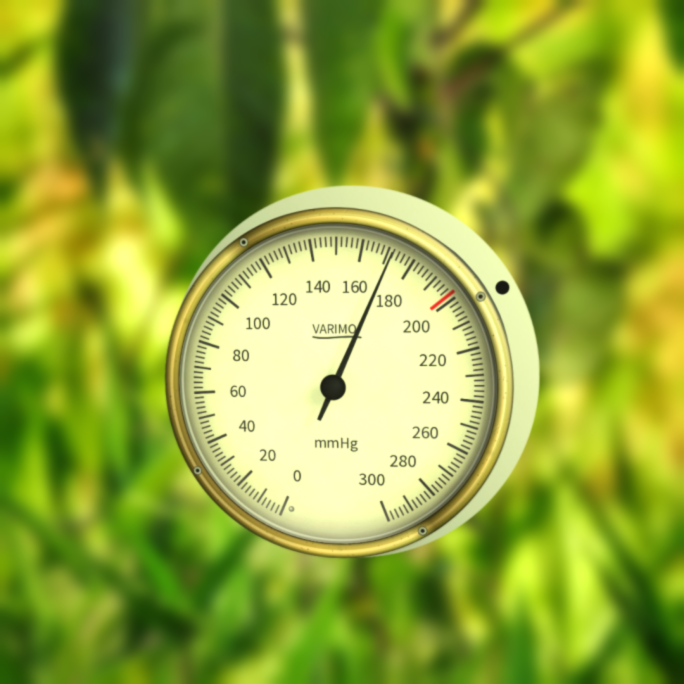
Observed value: 172; mmHg
